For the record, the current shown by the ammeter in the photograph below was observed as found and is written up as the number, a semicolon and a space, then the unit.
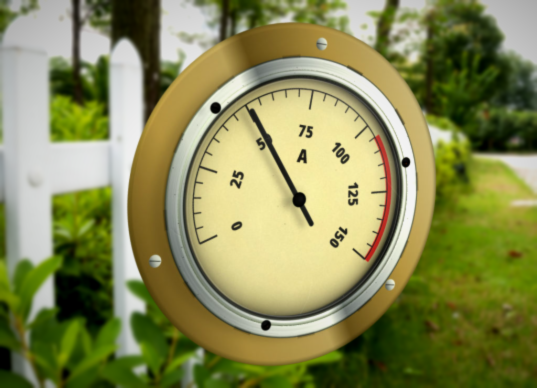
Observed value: 50; A
